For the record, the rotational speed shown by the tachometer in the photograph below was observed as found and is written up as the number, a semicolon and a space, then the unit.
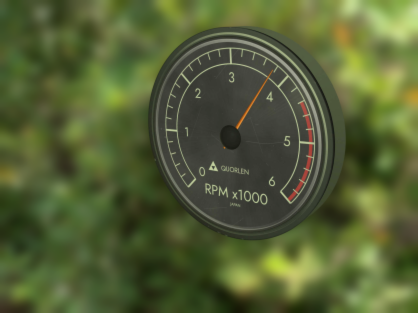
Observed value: 3800; rpm
